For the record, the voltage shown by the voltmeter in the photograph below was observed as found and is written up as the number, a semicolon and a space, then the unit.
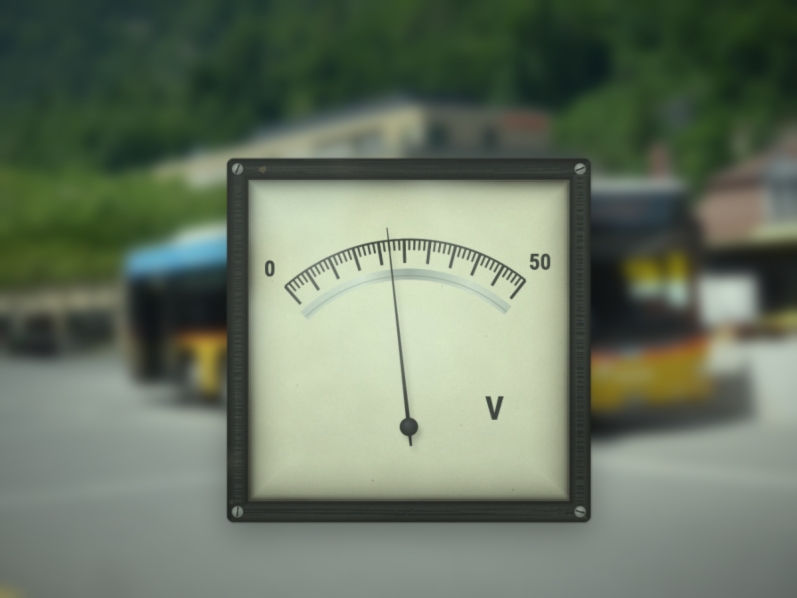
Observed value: 22; V
